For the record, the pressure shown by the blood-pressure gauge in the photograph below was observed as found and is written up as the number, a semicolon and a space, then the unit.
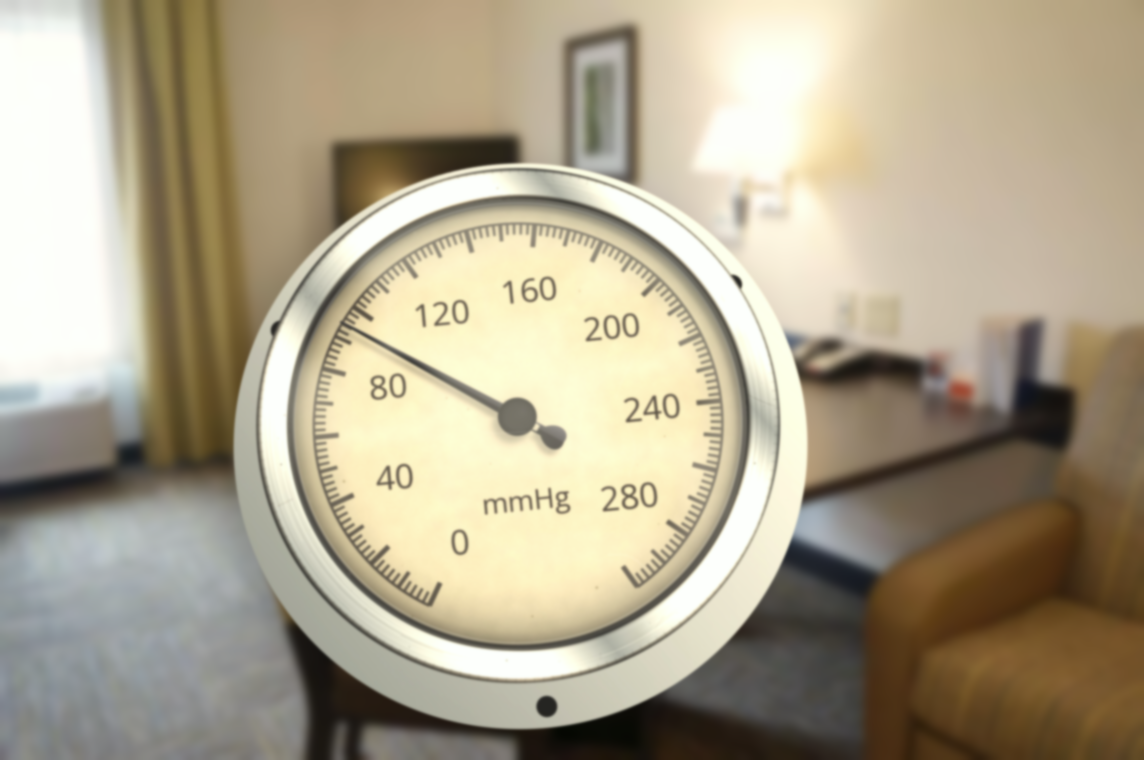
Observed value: 94; mmHg
